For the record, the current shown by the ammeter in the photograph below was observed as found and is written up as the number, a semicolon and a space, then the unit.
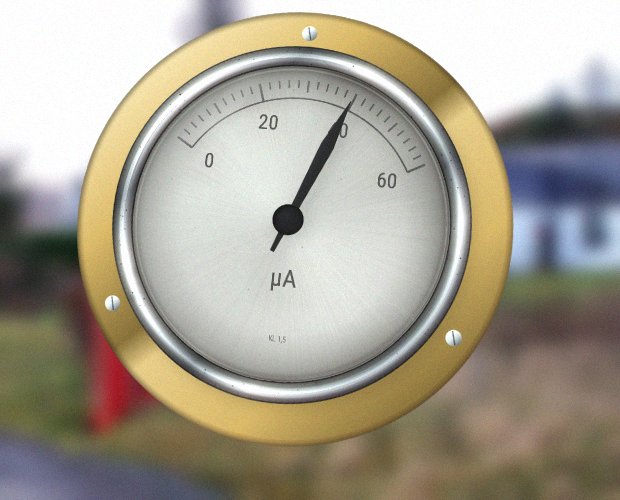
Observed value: 40; µA
